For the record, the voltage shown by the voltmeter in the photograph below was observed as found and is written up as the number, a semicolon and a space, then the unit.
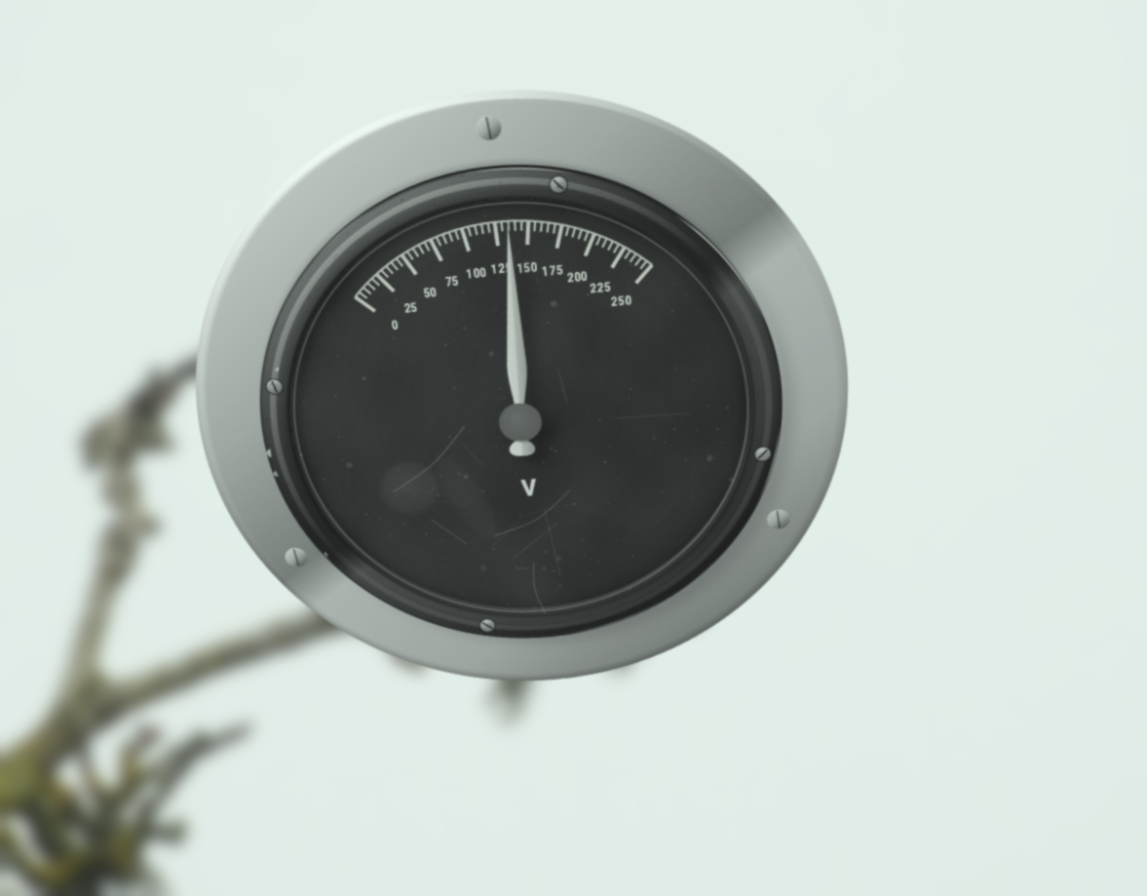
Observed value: 135; V
